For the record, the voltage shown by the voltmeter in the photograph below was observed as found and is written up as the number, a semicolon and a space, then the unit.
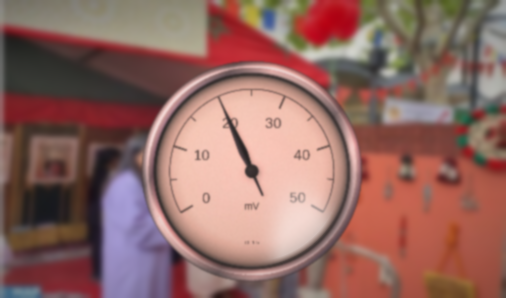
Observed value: 20; mV
